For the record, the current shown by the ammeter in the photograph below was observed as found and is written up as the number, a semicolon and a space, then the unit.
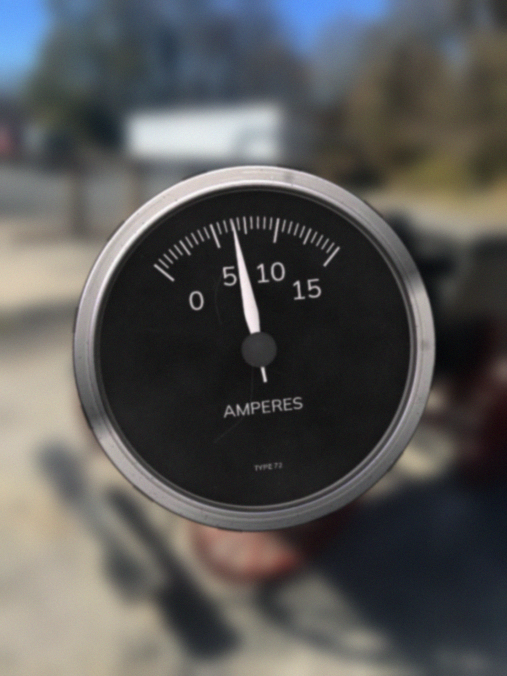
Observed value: 6.5; A
